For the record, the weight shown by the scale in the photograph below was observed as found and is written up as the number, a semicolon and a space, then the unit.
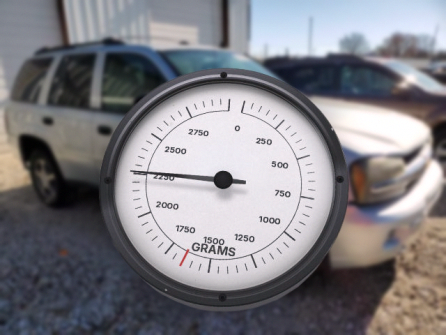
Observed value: 2250; g
